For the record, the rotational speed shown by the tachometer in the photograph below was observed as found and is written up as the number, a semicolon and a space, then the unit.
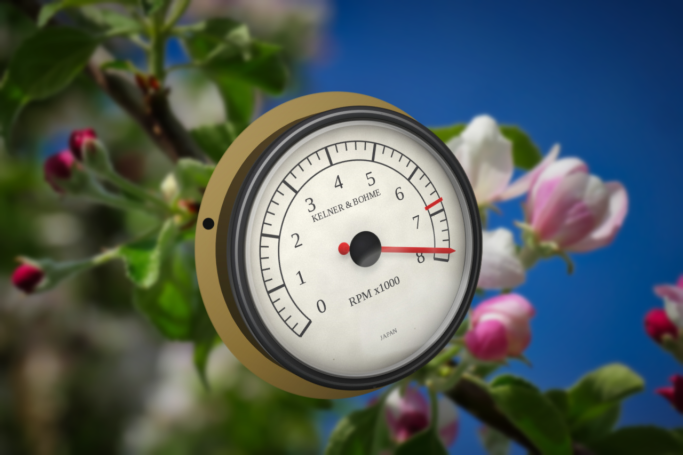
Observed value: 7800; rpm
